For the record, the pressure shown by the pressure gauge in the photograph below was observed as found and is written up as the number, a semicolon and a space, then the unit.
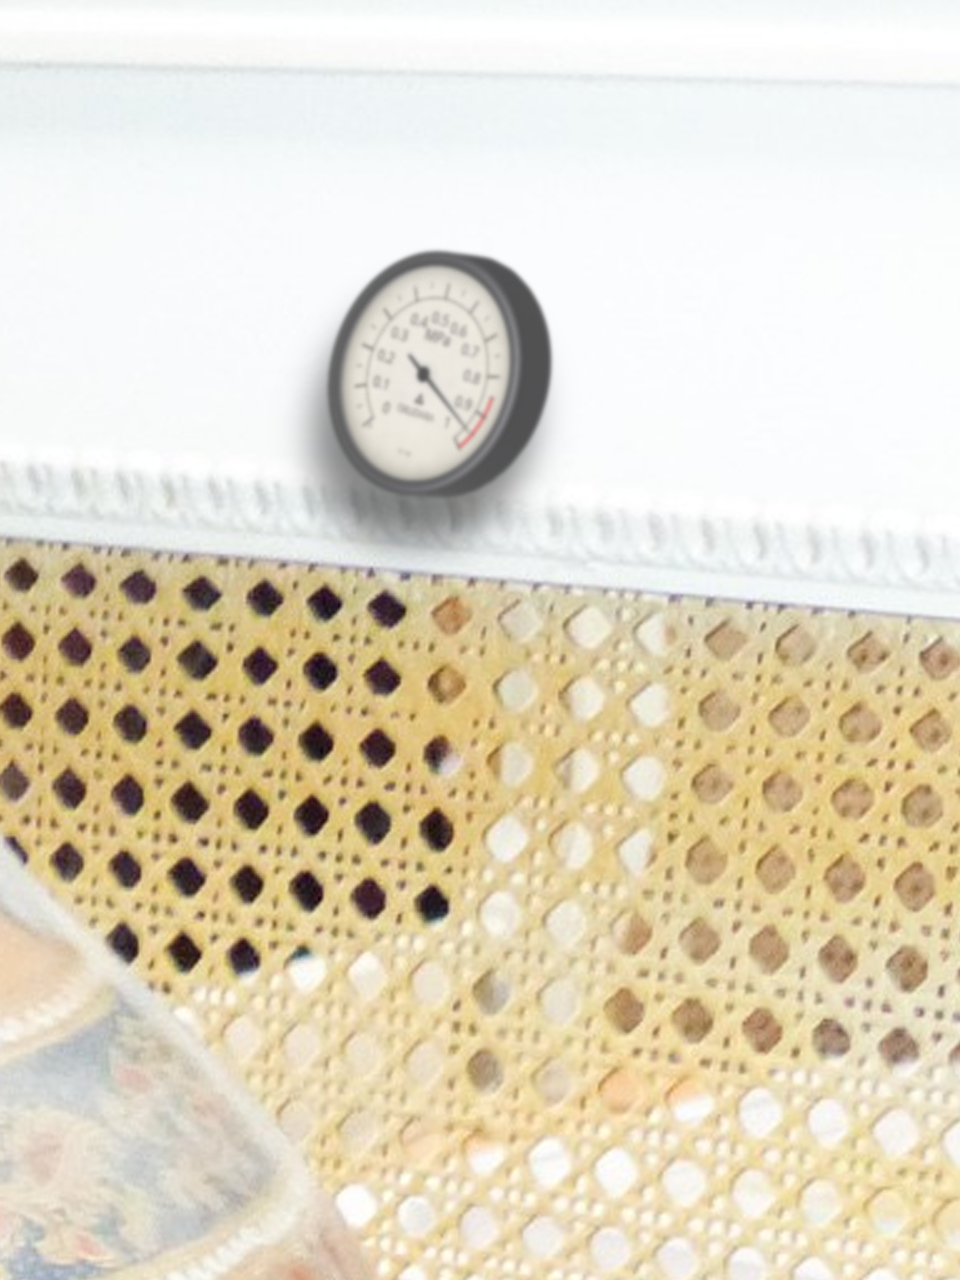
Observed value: 0.95; MPa
